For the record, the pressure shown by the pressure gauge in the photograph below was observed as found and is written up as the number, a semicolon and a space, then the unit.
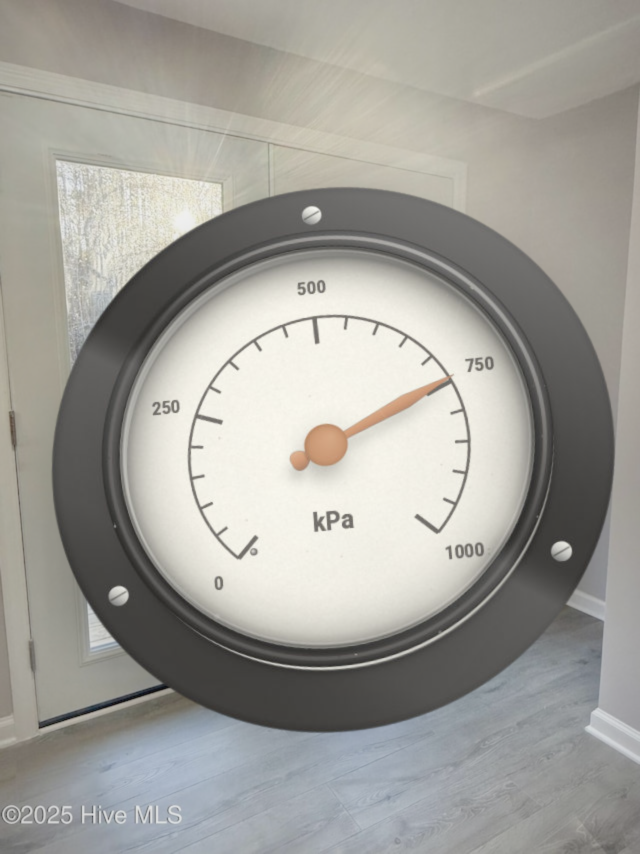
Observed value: 750; kPa
